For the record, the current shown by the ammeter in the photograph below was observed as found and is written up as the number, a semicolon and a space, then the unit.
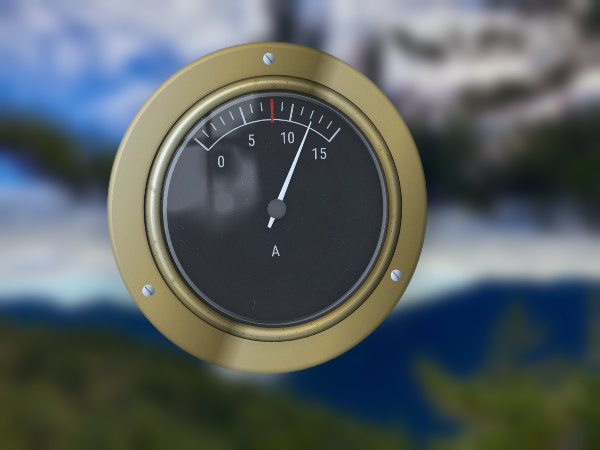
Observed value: 12; A
